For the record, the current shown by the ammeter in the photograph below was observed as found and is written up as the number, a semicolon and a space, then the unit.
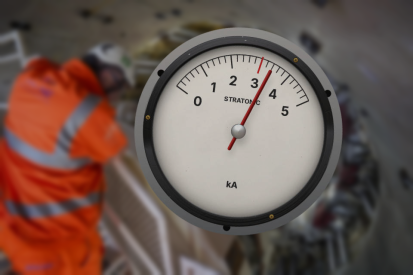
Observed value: 3.4; kA
